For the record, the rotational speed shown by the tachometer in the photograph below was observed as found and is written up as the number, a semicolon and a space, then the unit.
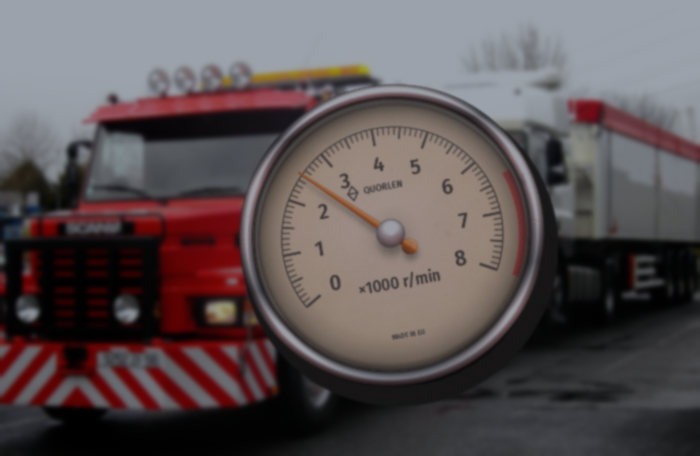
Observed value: 2500; rpm
